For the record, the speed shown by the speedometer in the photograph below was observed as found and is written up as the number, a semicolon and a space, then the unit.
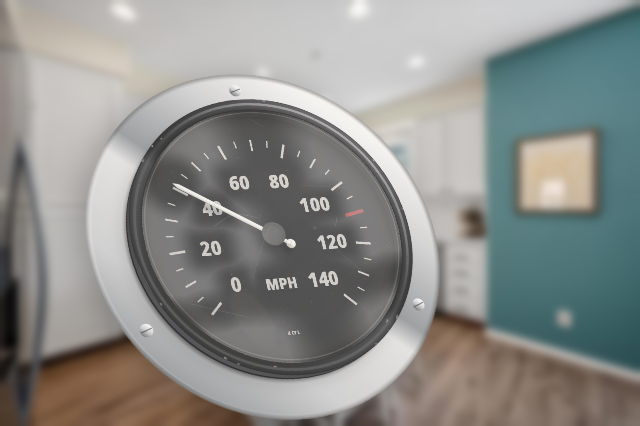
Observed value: 40; mph
